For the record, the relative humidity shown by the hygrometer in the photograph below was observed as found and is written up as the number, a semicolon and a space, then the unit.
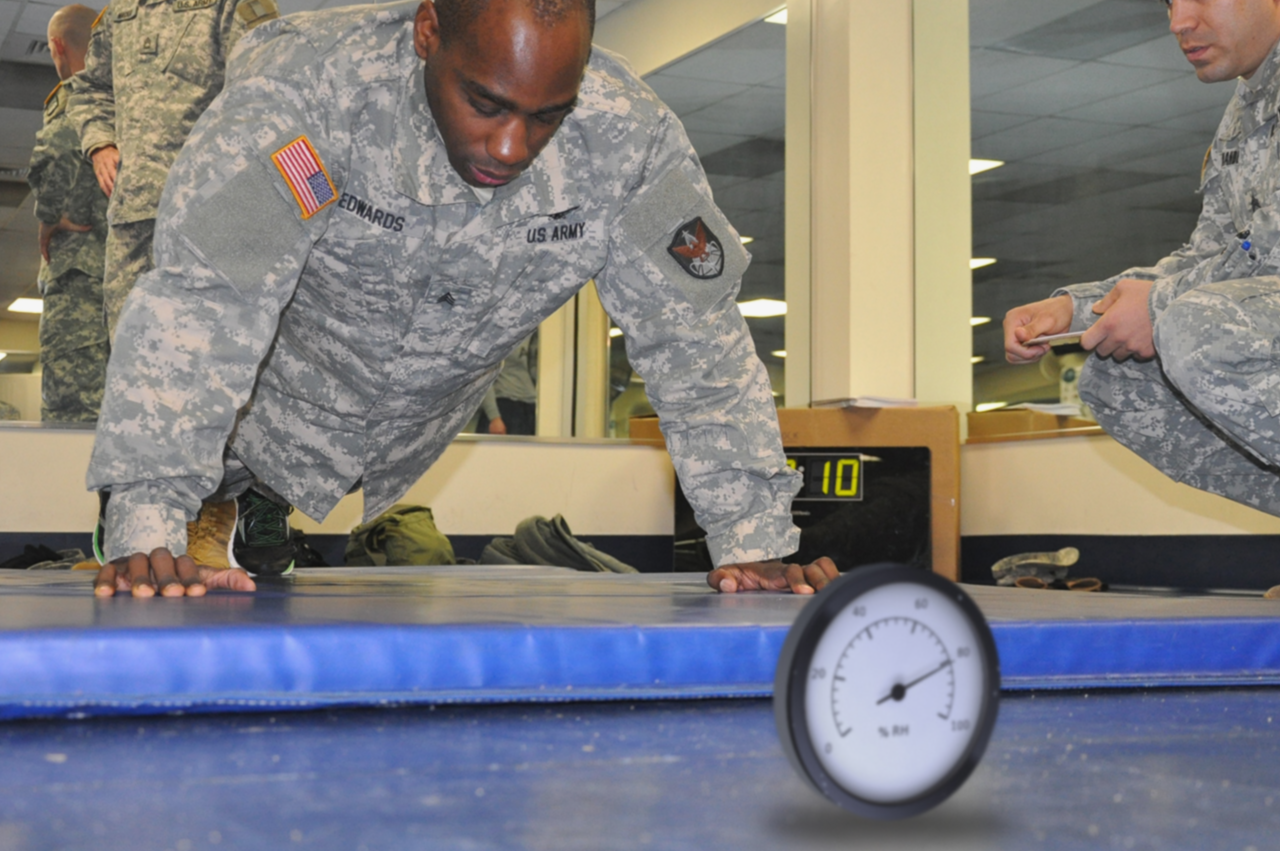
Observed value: 80; %
